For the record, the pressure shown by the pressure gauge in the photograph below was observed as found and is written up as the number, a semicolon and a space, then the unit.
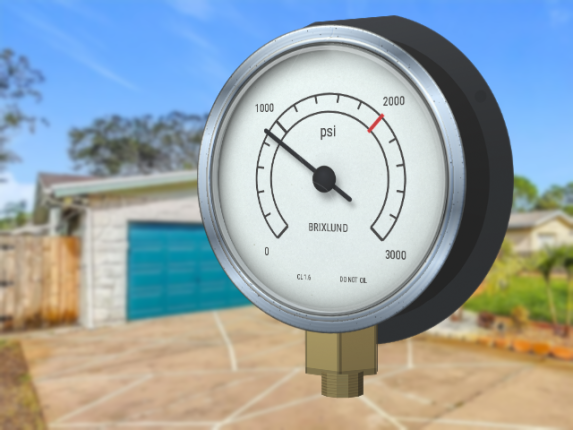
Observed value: 900; psi
